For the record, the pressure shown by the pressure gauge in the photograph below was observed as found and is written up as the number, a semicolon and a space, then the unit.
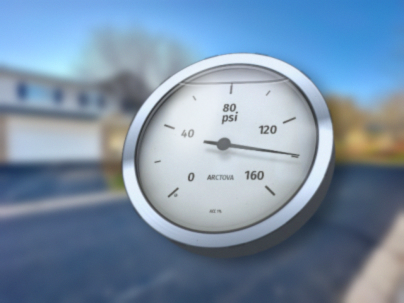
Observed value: 140; psi
